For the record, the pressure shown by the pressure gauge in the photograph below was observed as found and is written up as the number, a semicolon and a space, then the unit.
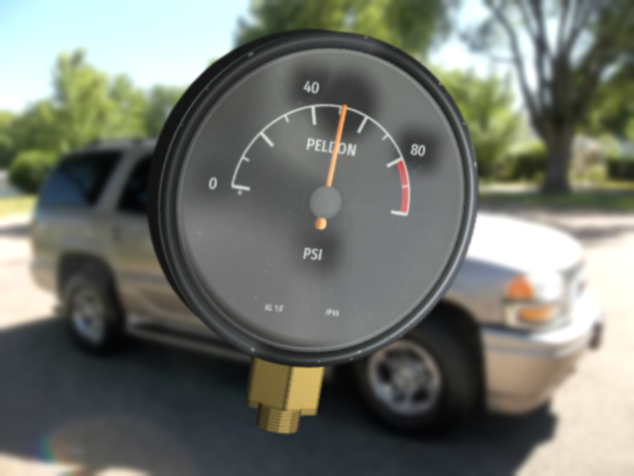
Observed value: 50; psi
